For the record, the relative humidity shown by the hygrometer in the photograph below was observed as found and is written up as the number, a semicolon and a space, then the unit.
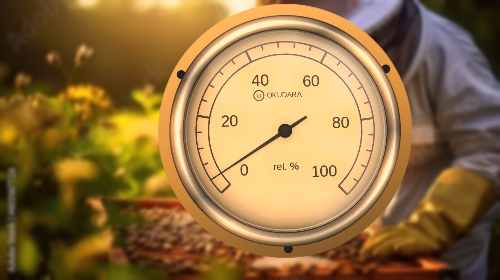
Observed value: 4; %
